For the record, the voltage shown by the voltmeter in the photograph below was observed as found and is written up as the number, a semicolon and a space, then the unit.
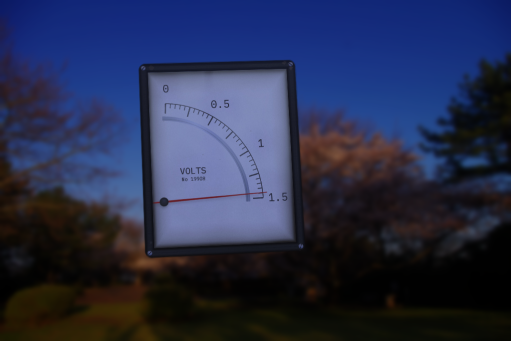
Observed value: 1.45; V
